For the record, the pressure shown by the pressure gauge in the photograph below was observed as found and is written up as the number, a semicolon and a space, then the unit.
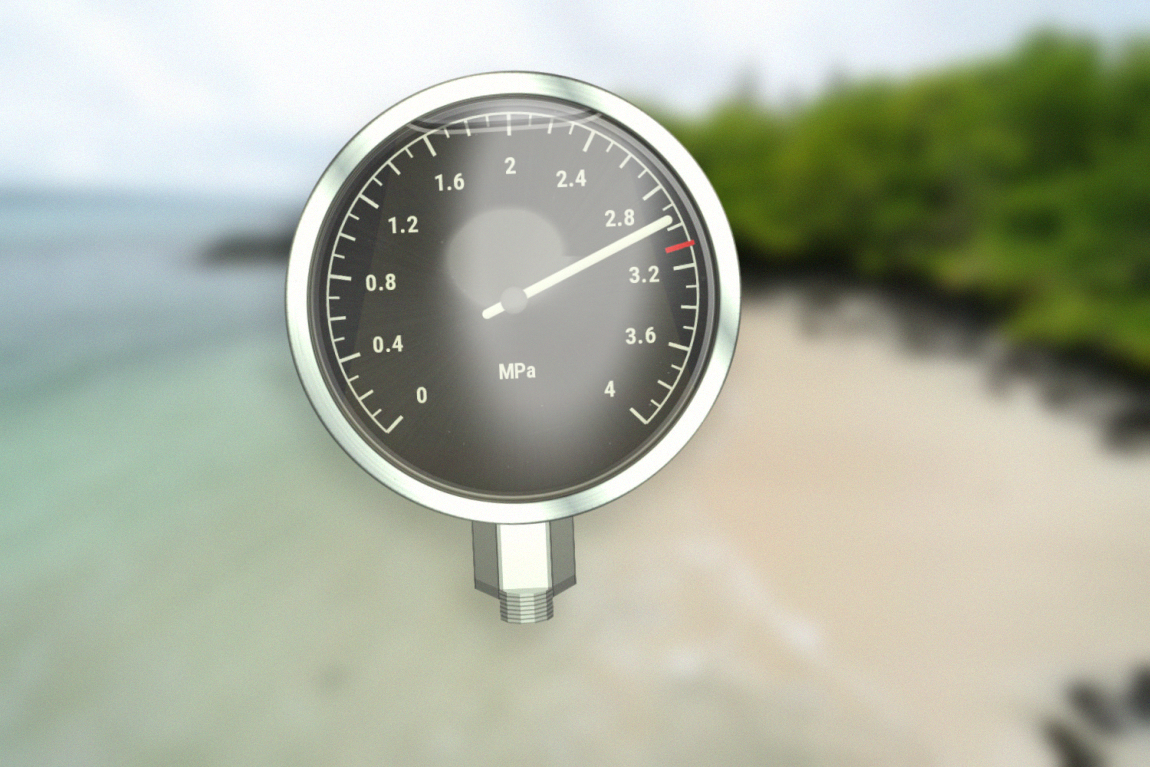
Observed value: 2.95; MPa
